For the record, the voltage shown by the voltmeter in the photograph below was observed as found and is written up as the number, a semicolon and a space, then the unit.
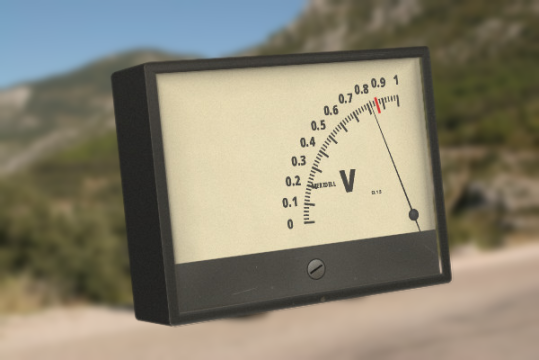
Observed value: 0.8; V
